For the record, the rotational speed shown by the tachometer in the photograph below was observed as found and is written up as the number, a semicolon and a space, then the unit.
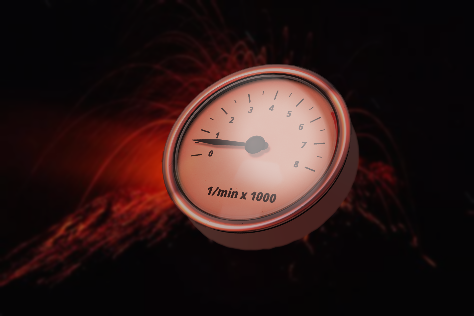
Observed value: 500; rpm
